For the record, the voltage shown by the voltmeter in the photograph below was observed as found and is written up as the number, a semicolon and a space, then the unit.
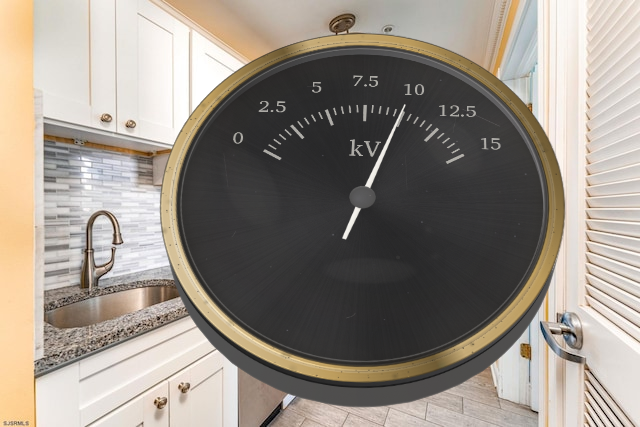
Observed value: 10; kV
